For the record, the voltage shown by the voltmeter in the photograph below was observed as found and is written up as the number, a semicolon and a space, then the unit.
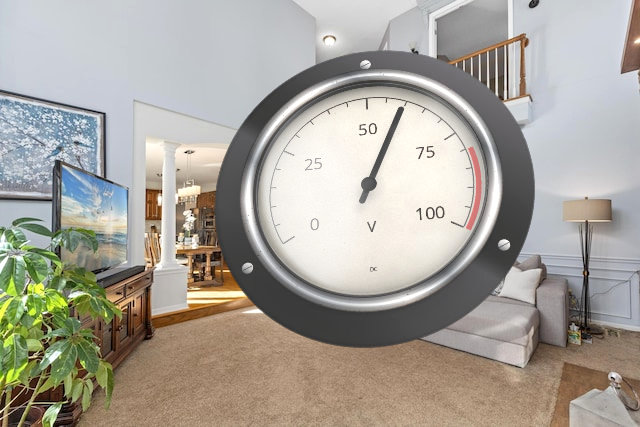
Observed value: 60; V
